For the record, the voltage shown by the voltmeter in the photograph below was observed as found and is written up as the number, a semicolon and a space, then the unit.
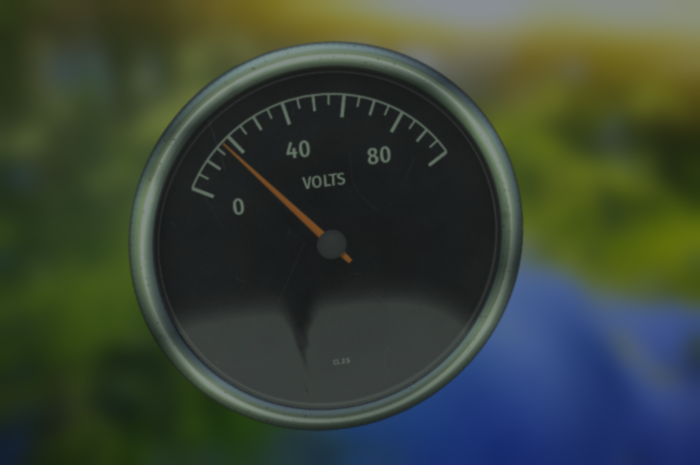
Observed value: 17.5; V
